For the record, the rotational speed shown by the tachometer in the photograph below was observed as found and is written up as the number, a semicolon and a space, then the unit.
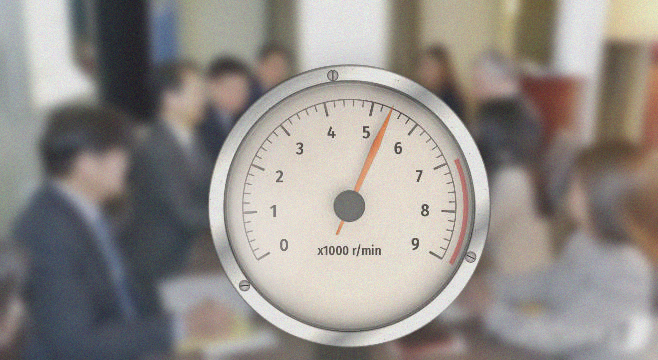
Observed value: 5400; rpm
